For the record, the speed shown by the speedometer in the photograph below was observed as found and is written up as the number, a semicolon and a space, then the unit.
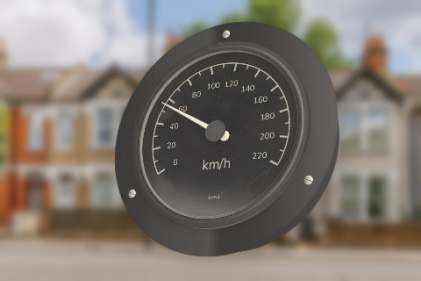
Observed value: 55; km/h
